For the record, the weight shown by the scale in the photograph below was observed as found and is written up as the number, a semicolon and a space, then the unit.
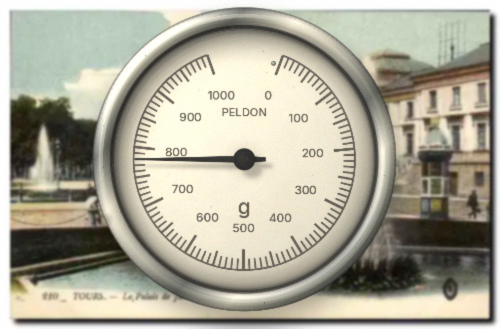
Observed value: 780; g
